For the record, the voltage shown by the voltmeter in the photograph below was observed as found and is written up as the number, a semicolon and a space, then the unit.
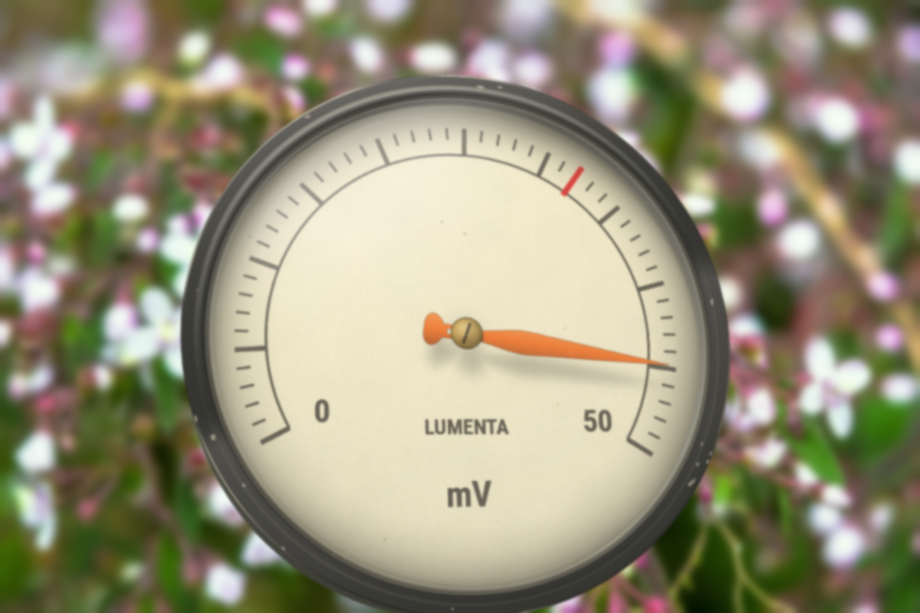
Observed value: 45; mV
